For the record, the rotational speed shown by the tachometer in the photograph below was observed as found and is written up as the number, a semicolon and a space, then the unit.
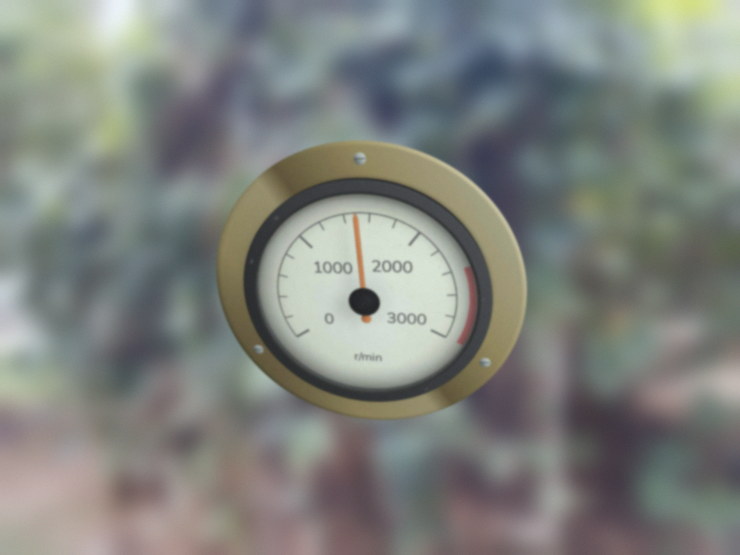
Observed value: 1500; rpm
